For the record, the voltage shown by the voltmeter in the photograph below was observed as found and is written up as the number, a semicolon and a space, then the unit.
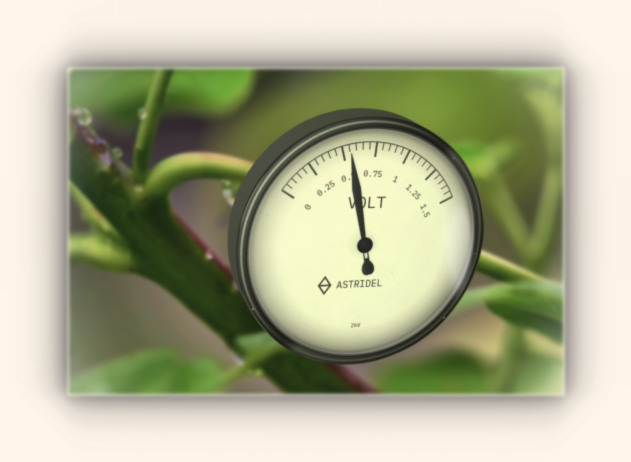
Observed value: 0.55; V
